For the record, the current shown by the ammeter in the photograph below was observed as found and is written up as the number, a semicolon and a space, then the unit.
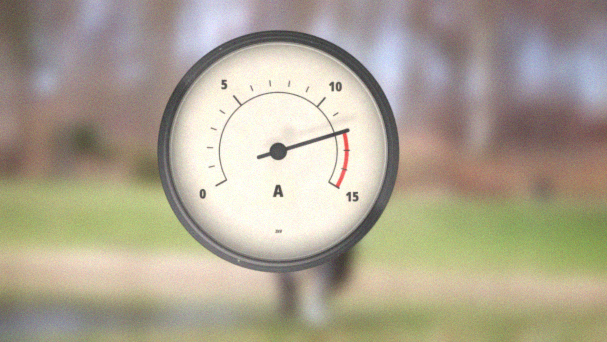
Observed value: 12; A
